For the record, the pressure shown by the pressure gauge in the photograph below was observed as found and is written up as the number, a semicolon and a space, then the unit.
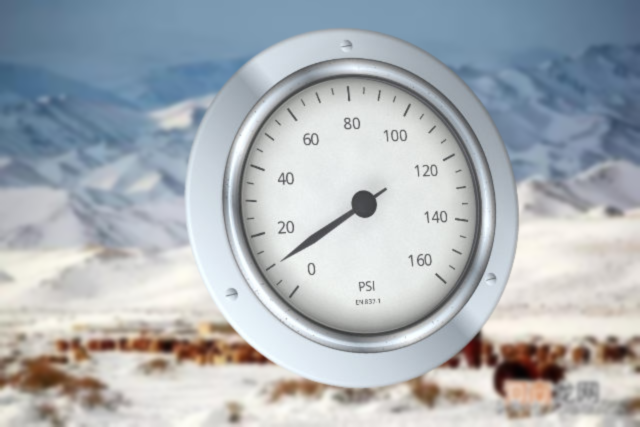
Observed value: 10; psi
